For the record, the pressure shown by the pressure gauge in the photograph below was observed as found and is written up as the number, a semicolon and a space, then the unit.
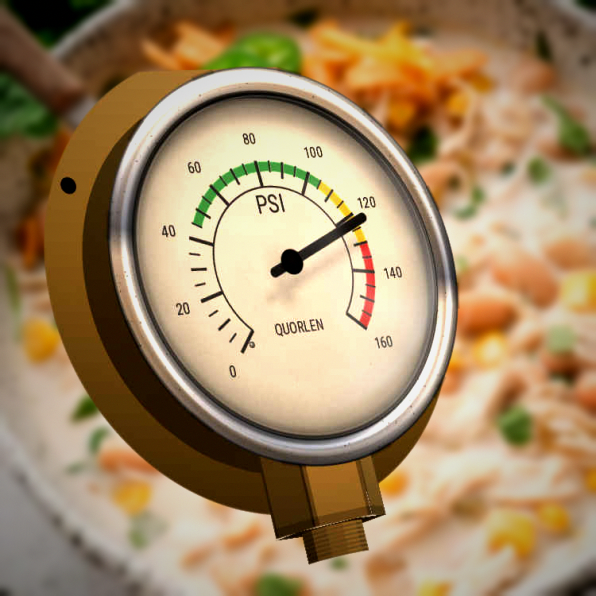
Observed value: 122.5; psi
